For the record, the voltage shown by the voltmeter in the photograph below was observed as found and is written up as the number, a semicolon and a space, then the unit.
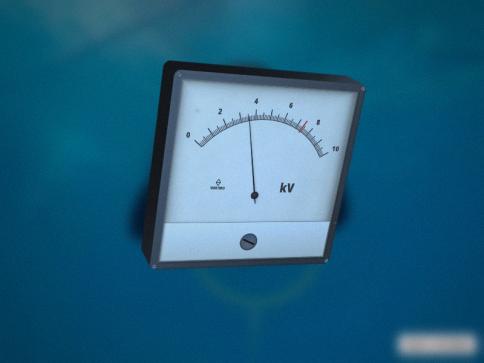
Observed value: 3.5; kV
